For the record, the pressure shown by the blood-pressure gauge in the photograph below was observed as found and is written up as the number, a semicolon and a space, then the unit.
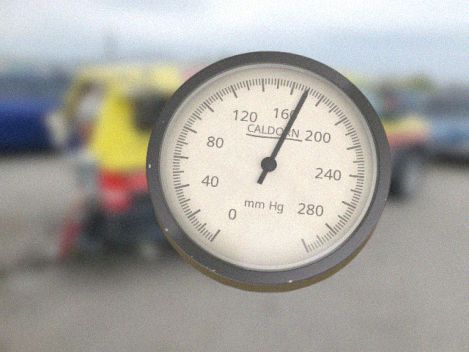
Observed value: 170; mmHg
